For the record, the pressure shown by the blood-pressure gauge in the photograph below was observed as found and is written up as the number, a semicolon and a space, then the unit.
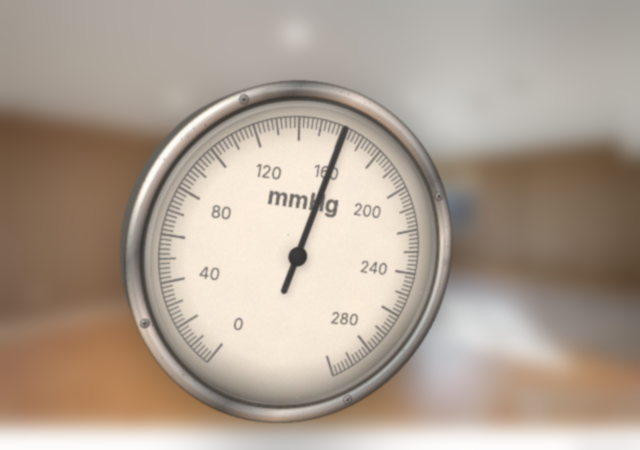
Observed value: 160; mmHg
